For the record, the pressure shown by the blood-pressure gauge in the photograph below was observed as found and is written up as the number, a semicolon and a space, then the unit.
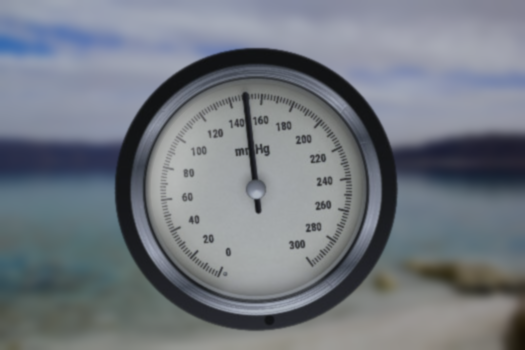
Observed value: 150; mmHg
